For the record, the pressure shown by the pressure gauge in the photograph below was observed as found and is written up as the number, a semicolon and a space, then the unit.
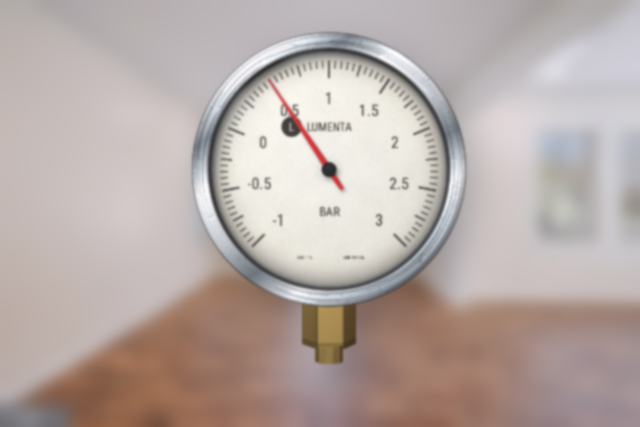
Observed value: 0.5; bar
